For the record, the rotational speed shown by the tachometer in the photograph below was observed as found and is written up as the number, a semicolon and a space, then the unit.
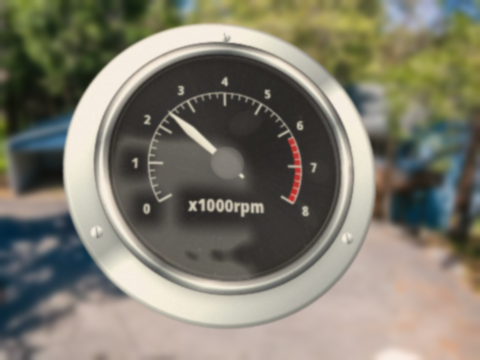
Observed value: 2400; rpm
